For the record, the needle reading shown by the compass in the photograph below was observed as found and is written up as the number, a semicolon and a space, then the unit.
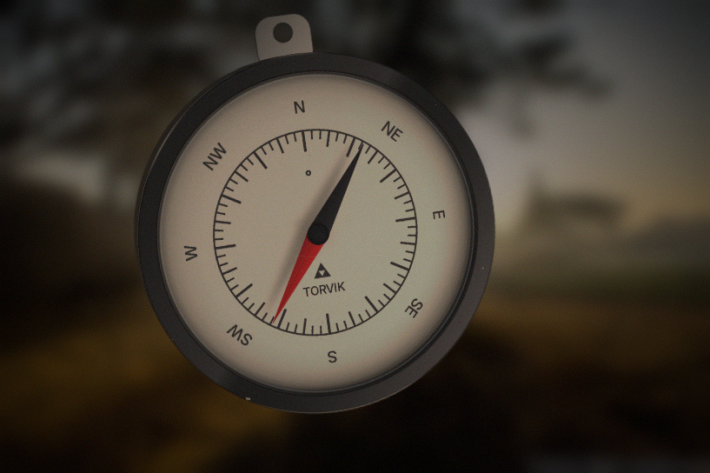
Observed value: 215; °
